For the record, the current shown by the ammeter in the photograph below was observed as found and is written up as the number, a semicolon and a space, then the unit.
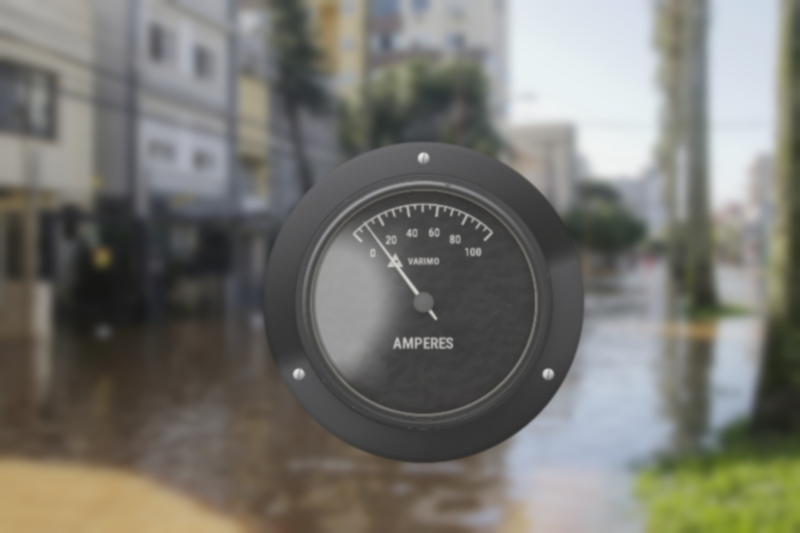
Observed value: 10; A
